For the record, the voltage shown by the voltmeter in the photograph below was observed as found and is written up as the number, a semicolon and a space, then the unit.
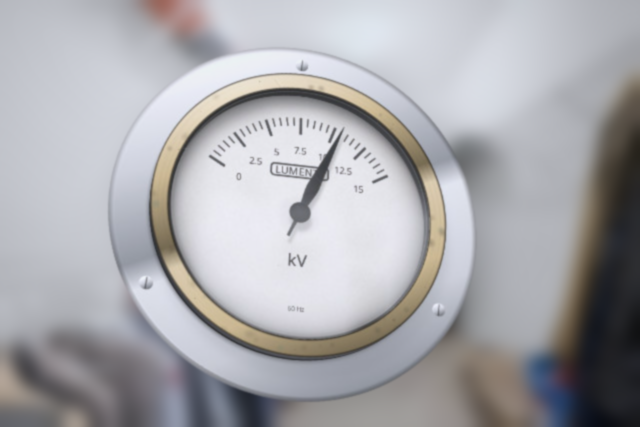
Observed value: 10.5; kV
